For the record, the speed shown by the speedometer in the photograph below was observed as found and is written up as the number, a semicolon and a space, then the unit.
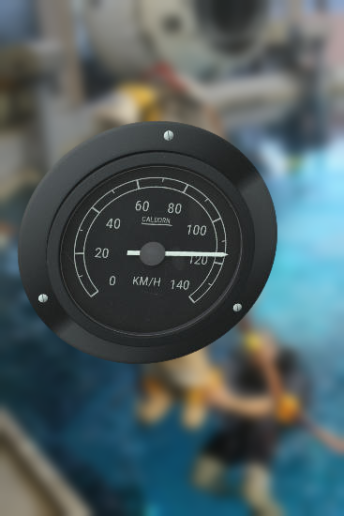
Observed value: 115; km/h
